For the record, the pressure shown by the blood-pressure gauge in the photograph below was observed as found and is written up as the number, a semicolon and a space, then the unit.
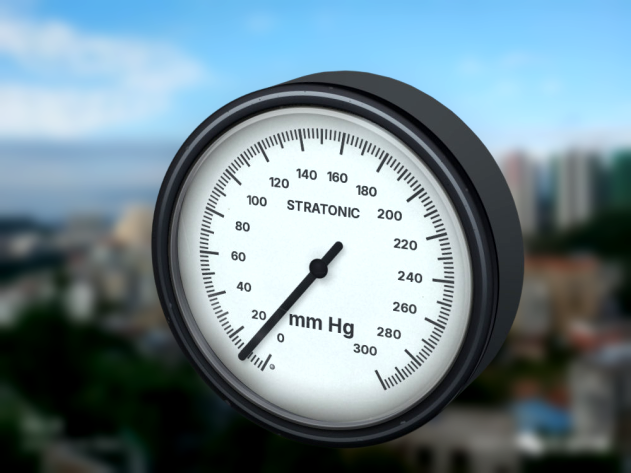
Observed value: 10; mmHg
